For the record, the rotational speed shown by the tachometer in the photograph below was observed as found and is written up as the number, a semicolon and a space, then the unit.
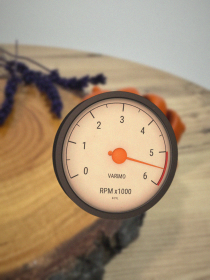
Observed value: 5500; rpm
